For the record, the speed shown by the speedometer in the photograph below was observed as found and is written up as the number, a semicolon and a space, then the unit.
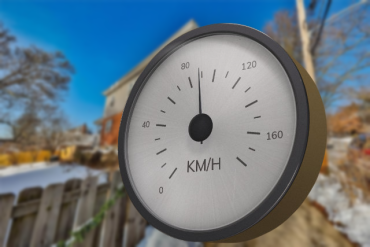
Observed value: 90; km/h
